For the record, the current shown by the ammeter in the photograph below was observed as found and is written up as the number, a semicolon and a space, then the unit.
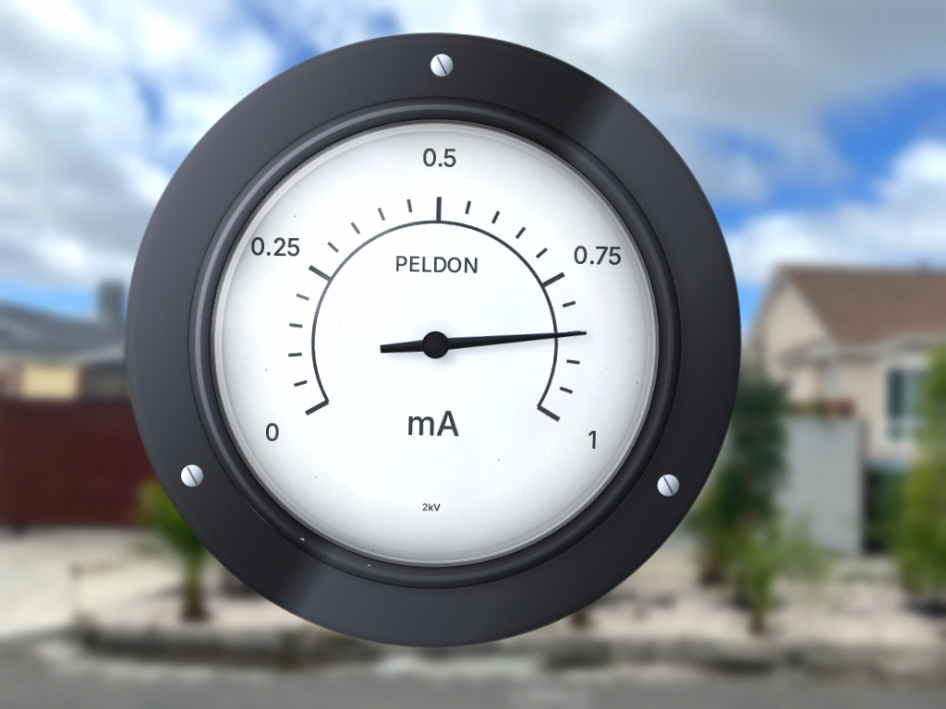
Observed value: 0.85; mA
